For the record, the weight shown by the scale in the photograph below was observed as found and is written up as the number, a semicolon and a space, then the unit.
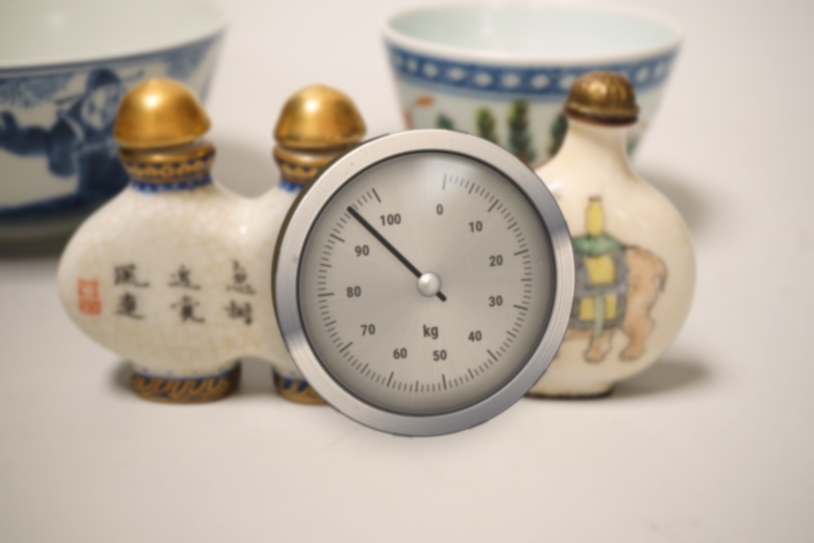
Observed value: 95; kg
